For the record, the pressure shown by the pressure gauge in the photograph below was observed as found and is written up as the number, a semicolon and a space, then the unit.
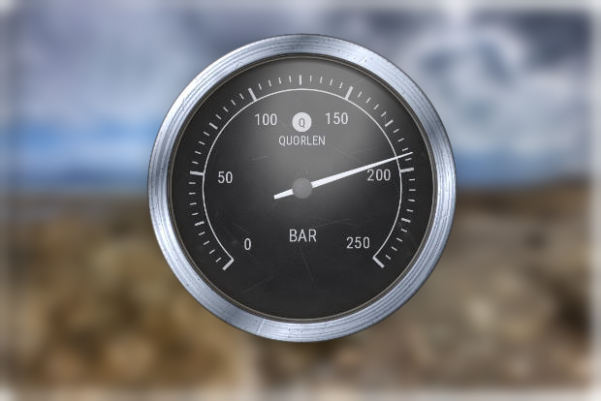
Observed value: 192.5; bar
